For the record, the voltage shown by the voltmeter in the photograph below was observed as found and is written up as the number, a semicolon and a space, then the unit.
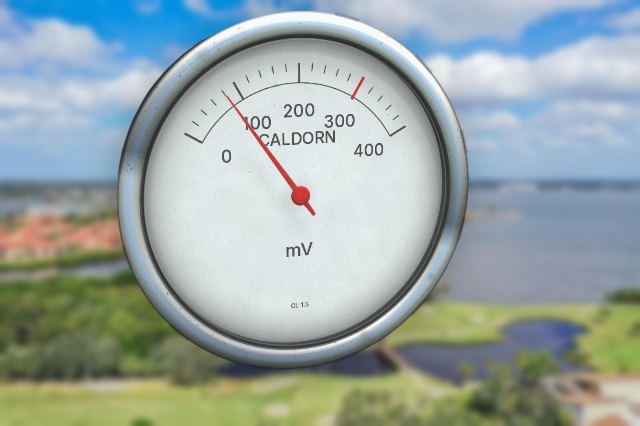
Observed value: 80; mV
